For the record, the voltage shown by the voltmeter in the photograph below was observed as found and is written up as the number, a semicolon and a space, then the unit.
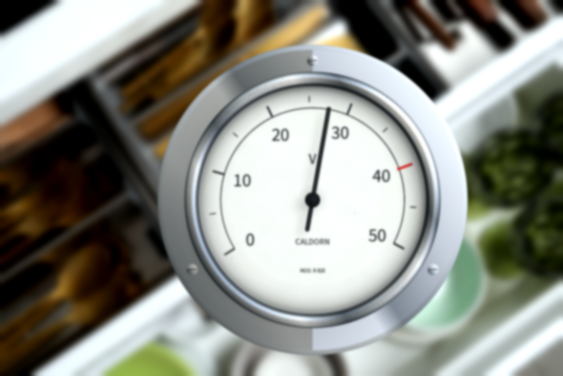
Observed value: 27.5; V
